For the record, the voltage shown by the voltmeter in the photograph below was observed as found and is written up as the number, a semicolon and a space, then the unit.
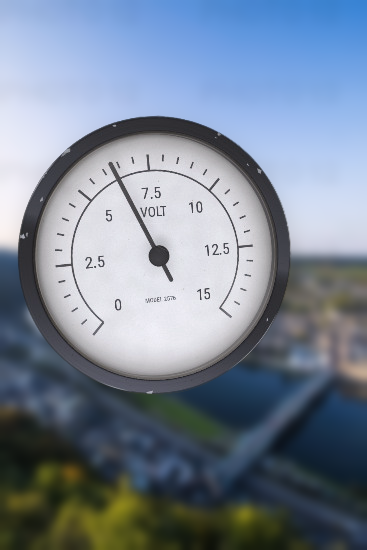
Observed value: 6.25; V
